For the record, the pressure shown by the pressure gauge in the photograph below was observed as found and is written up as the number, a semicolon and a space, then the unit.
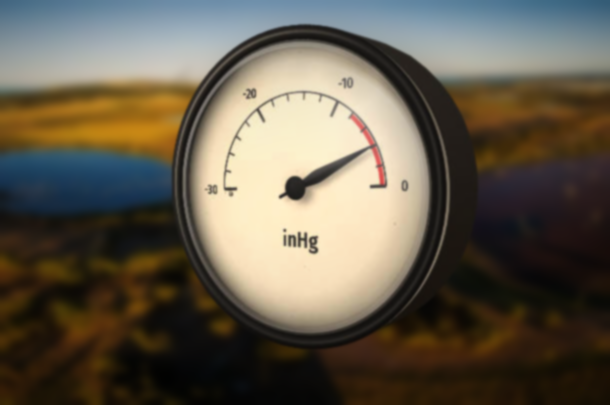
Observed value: -4; inHg
